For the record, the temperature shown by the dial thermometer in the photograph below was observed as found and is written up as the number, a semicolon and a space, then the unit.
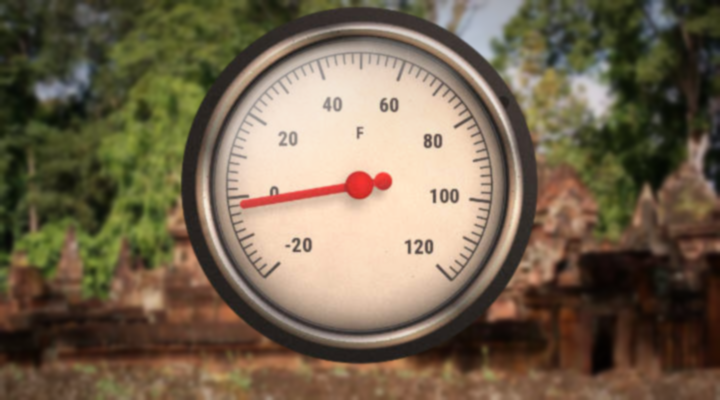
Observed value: -2; °F
